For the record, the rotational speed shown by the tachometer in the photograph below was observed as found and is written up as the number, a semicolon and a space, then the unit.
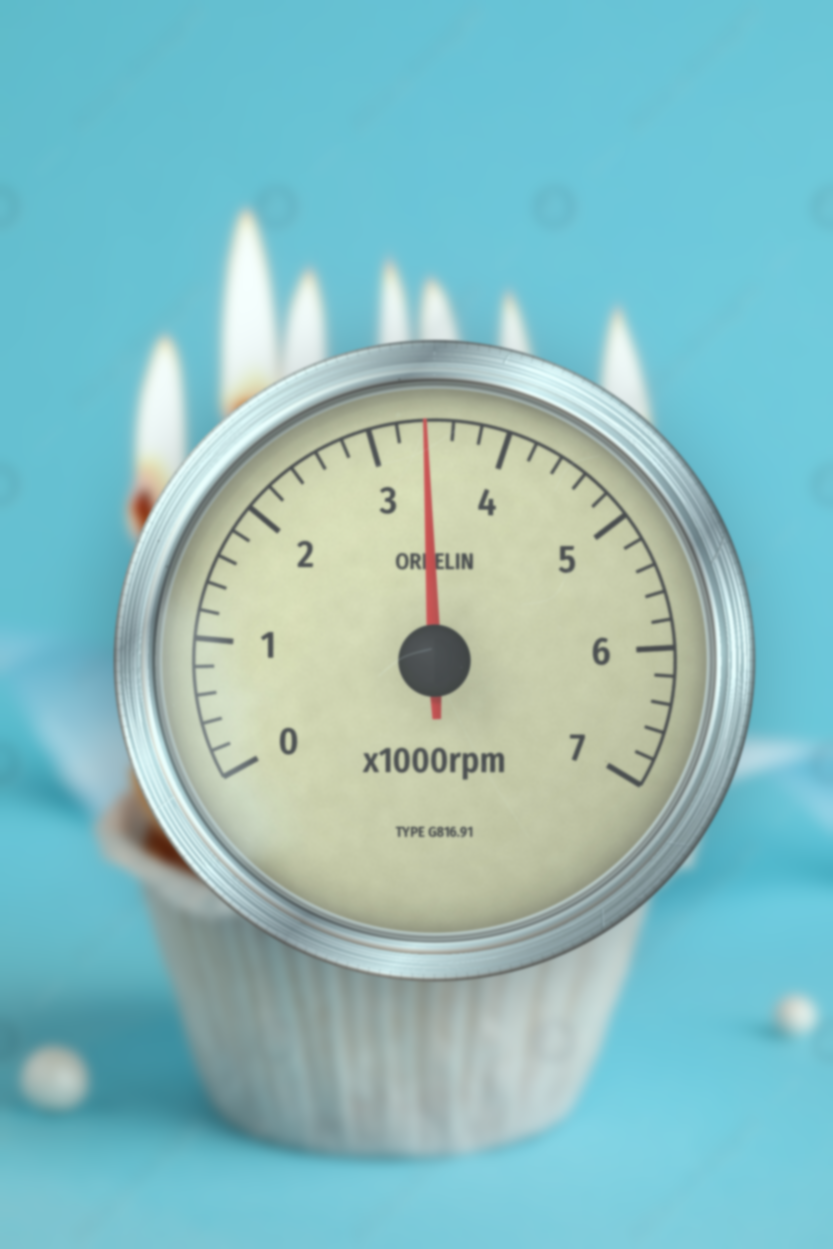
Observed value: 3400; rpm
